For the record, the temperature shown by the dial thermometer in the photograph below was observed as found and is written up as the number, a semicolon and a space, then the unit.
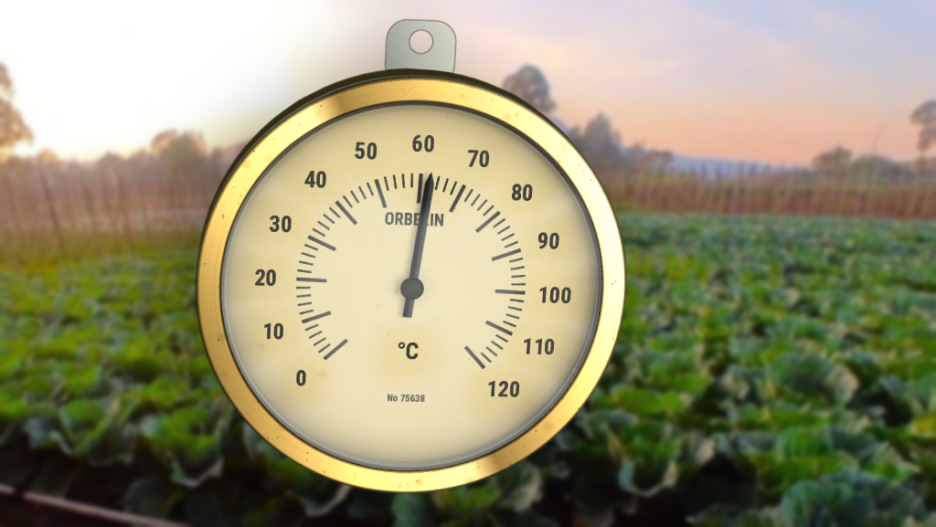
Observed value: 62; °C
